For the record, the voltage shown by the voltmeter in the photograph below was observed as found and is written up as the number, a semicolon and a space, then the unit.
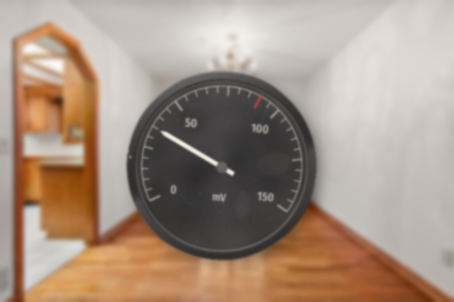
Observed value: 35; mV
